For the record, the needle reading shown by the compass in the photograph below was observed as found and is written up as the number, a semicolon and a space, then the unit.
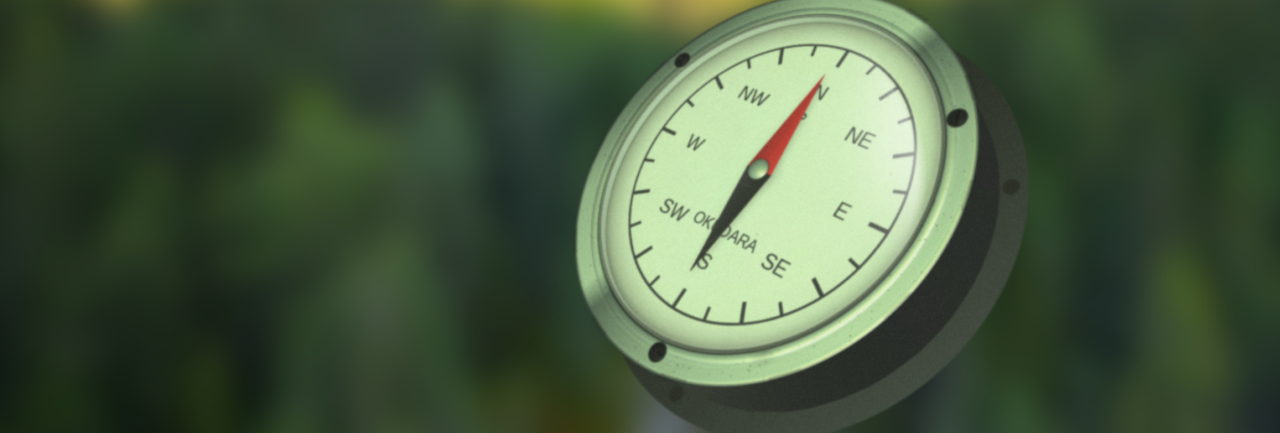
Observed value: 0; °
